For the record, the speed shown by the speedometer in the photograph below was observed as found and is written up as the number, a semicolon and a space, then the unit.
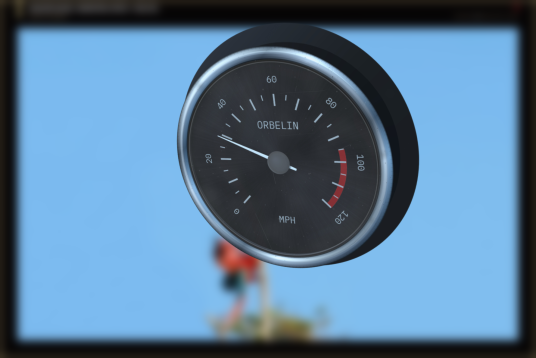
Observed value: 30; mph
